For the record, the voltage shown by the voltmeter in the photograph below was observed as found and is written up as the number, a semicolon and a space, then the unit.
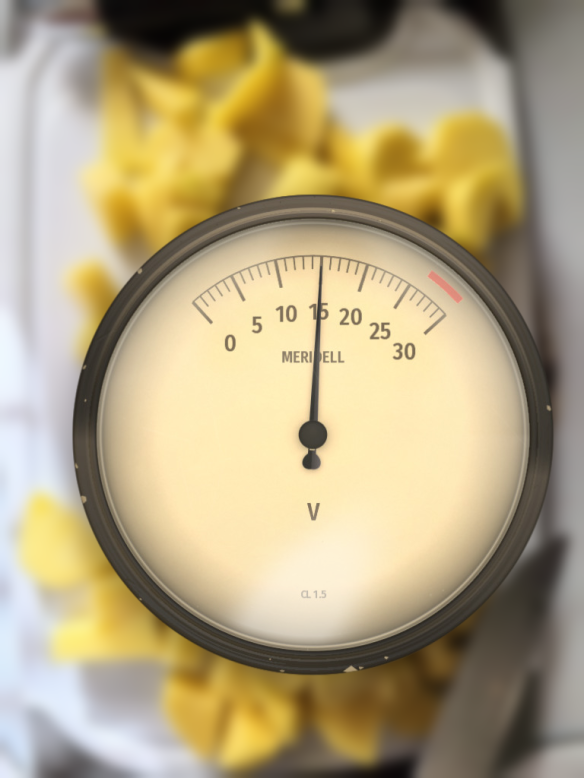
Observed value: 15; V
